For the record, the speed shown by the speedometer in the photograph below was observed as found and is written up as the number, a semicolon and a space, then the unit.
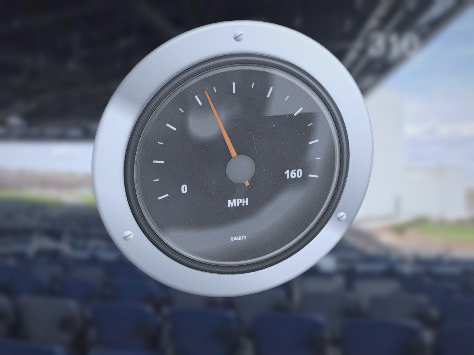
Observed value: 65; mph
